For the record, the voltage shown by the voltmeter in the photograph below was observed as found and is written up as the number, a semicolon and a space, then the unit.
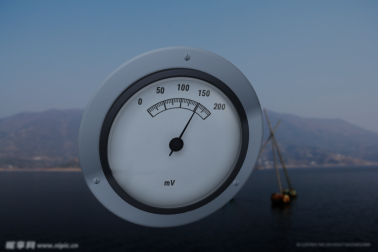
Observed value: 150; mV
